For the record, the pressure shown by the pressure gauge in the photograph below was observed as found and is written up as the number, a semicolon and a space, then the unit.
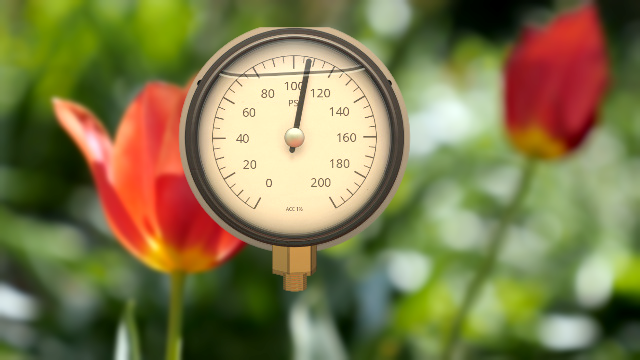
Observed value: 107.5; psi
